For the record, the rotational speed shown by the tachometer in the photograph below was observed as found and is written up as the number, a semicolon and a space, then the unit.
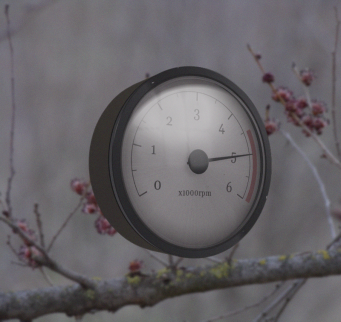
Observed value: 5000; rpm
